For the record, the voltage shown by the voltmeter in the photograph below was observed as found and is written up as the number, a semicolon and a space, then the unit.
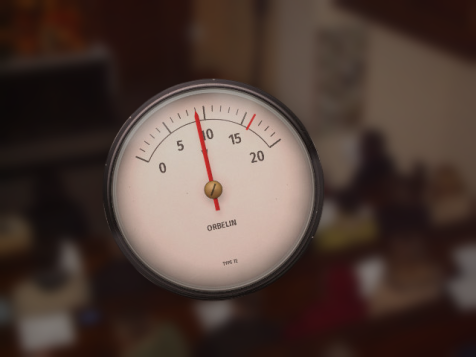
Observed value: 9; V
